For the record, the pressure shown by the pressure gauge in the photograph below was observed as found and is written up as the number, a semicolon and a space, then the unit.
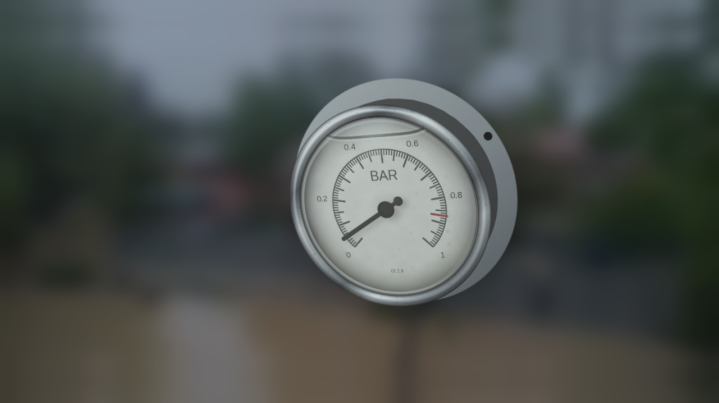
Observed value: 0.05; bar
